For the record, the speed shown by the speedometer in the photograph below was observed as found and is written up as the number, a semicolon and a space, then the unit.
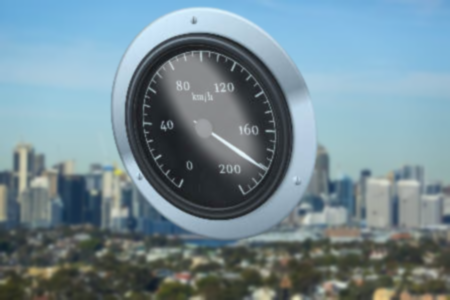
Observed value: 180; km/h
